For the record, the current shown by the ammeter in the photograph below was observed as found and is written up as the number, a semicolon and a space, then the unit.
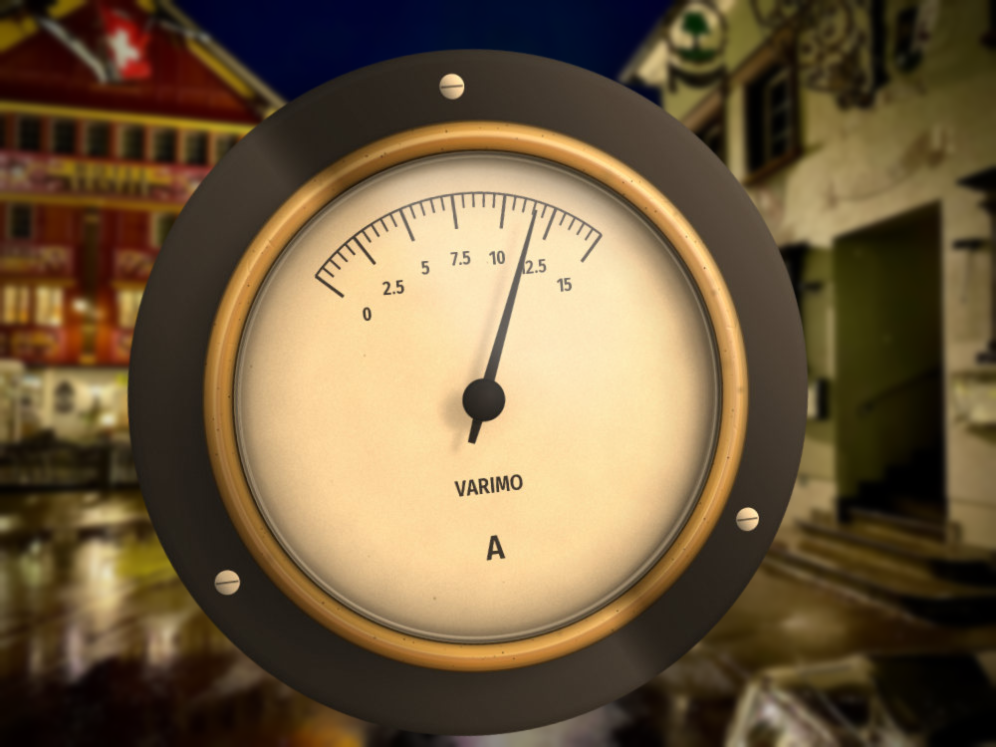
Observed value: 11.5; A
